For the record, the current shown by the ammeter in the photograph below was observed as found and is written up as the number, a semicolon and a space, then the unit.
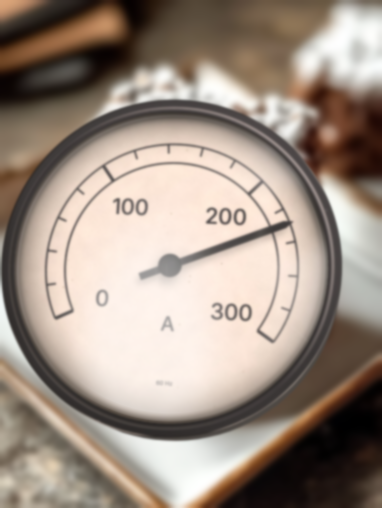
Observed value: 230; A
